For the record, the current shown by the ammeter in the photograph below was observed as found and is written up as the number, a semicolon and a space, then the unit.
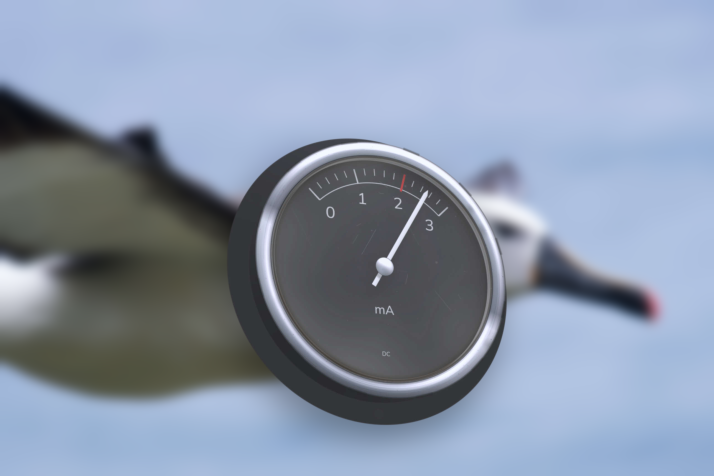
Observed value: 2.5; mA
